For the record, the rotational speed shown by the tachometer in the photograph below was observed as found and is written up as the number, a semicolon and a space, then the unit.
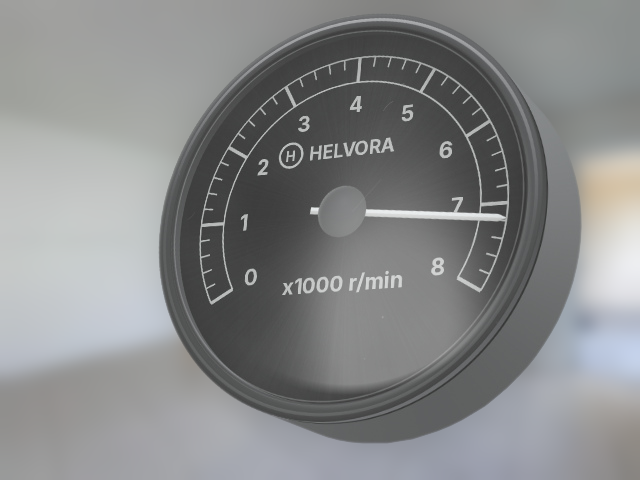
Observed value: 7200; rpm
